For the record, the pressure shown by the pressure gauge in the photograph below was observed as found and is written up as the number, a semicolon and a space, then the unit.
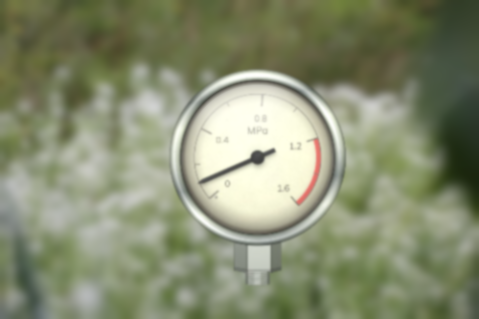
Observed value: 0.1; MPa
